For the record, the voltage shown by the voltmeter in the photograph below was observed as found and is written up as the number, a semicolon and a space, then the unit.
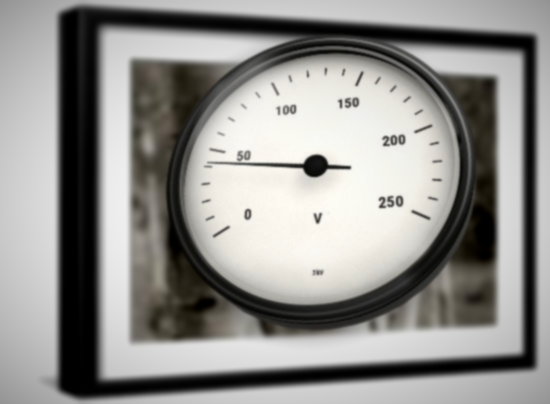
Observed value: 40; V
